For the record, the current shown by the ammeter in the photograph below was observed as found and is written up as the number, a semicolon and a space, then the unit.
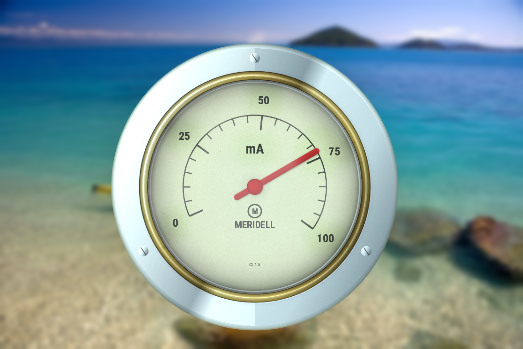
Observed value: 72.5; mA
